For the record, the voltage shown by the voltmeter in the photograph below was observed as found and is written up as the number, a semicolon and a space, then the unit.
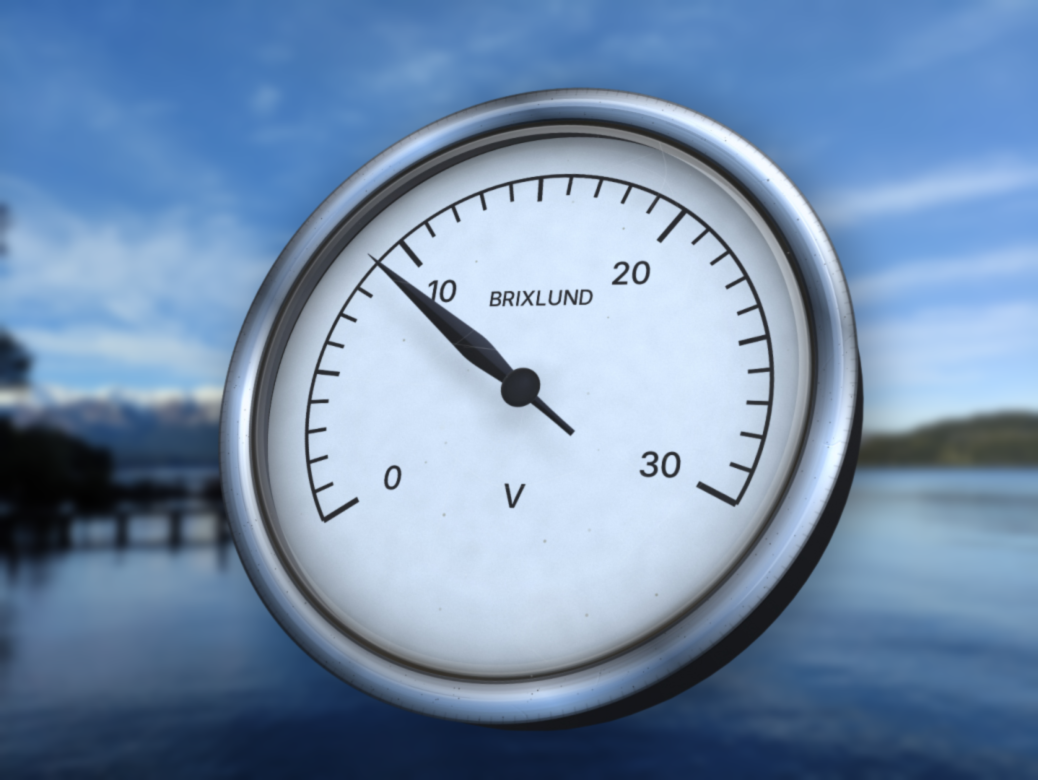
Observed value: 9; V
